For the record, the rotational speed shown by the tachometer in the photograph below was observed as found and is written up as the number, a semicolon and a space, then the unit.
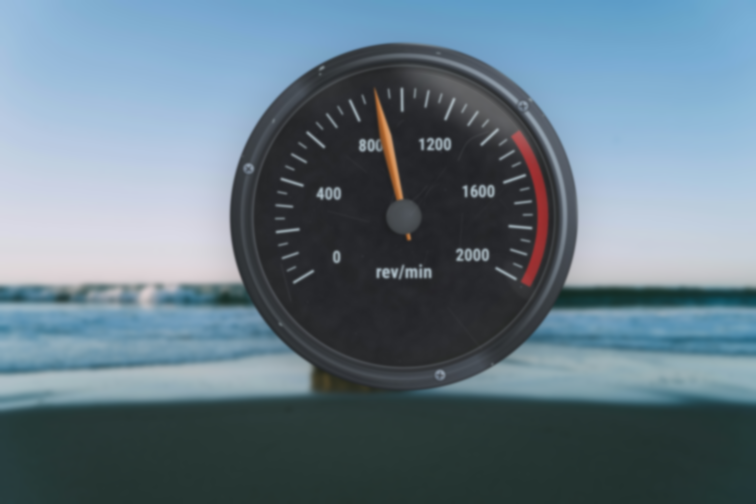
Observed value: 900; rpm
